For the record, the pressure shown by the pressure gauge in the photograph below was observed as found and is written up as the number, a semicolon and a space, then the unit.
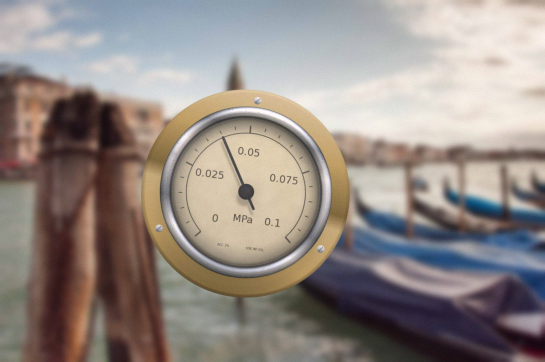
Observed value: 0.04; MPa
